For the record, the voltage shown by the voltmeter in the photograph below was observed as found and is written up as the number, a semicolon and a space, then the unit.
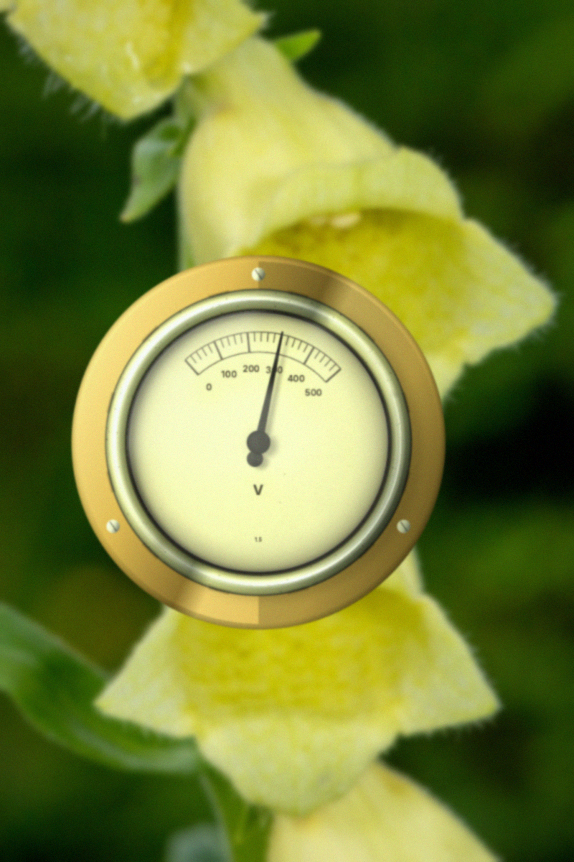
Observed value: 300; V
